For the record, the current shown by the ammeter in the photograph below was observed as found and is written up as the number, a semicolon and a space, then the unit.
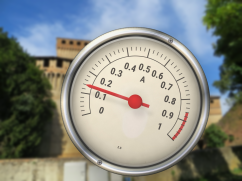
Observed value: 0.14; A
